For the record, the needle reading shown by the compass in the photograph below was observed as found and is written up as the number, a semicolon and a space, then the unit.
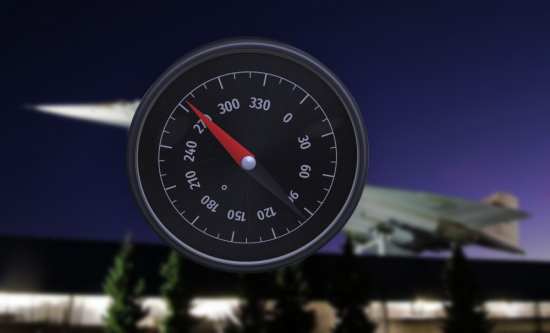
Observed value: 275; °
